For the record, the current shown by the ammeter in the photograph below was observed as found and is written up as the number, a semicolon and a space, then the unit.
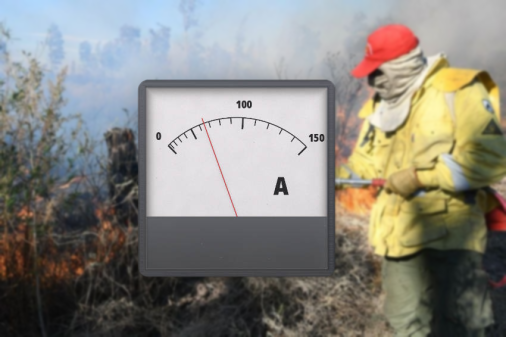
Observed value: 65; A
